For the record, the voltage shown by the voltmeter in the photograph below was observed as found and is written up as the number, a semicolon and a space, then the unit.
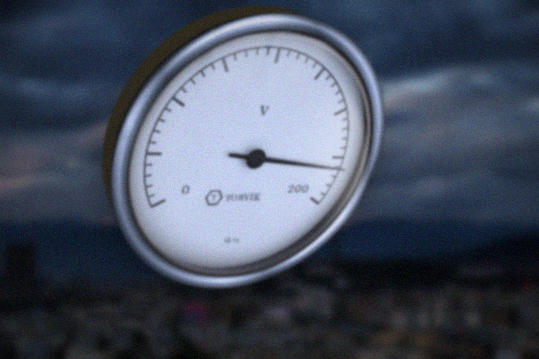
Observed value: 180; V
